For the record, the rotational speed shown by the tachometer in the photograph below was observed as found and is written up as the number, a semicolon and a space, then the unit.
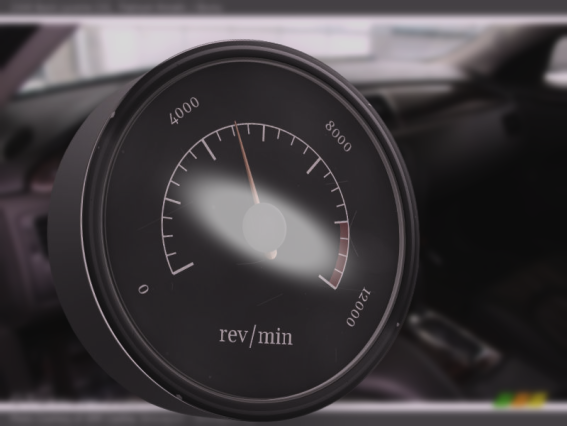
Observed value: 5000; rpm
